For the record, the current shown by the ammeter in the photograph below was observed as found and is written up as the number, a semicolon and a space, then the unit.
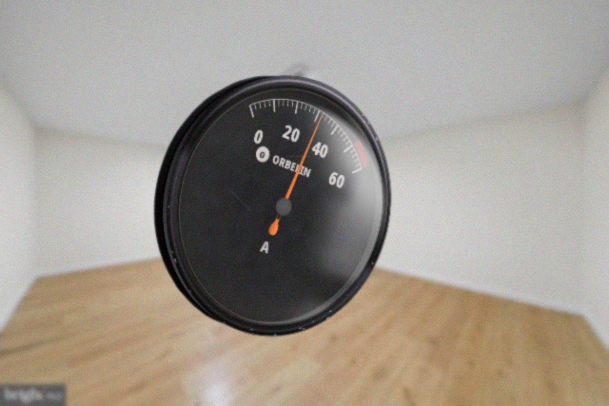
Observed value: 30; A
